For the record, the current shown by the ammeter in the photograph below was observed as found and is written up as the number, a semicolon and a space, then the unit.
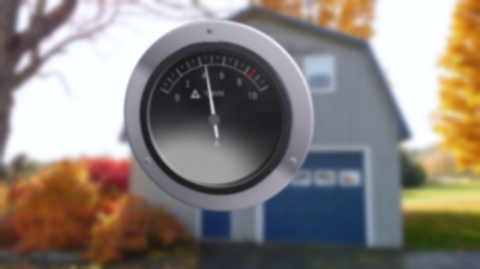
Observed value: 4.5; A
